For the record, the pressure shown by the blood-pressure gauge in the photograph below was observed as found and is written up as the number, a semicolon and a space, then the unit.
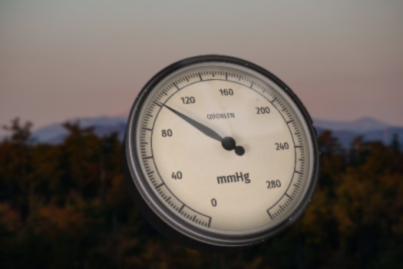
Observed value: 100; mmHg
